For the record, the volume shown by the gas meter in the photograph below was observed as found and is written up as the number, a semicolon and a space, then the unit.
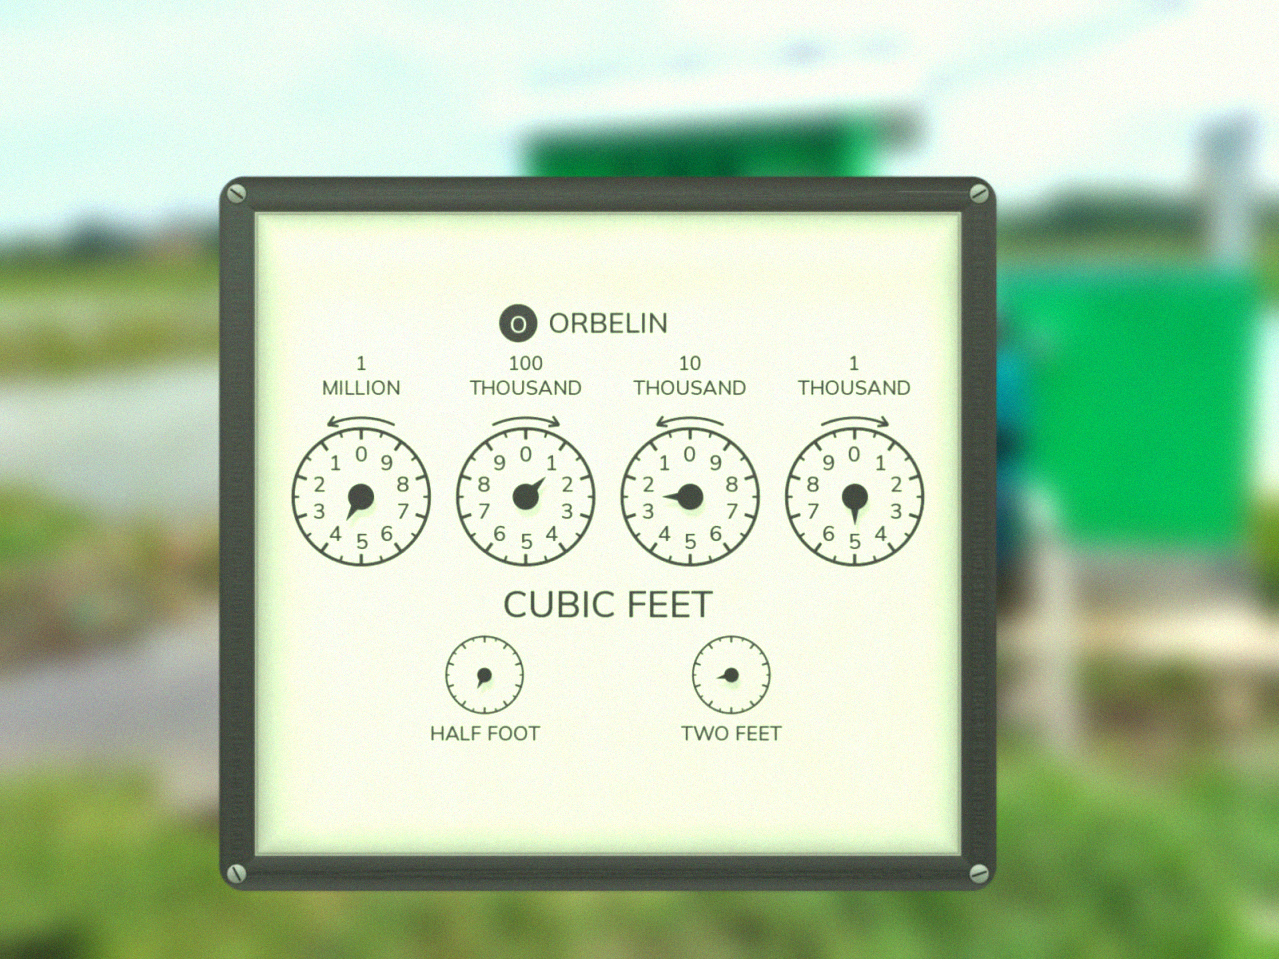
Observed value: 412500; ft³
